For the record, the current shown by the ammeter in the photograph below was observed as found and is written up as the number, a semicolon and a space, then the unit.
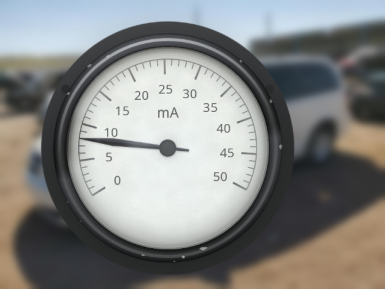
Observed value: 8; mA
